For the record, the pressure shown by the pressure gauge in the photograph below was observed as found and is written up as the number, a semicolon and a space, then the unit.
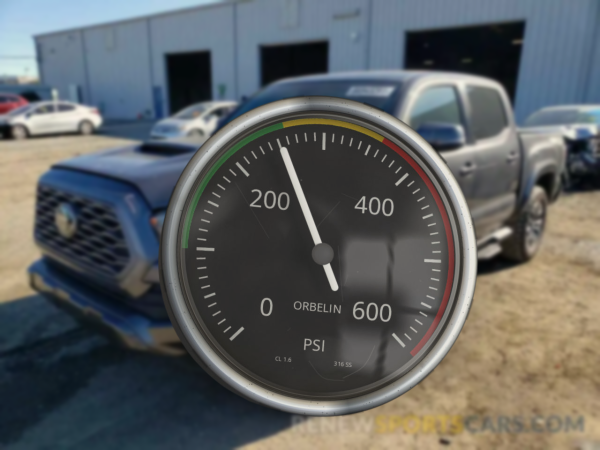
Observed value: 250; psi
